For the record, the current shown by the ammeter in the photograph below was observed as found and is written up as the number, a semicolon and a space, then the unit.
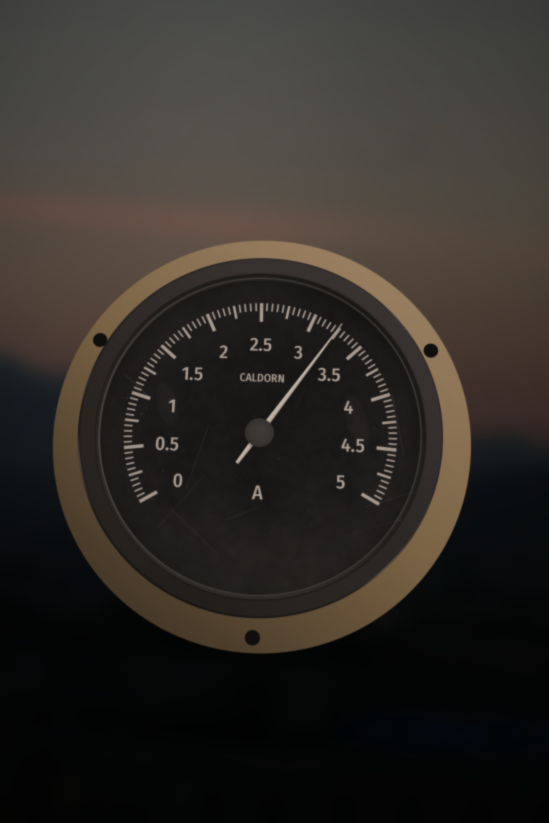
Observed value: 3.25; A
